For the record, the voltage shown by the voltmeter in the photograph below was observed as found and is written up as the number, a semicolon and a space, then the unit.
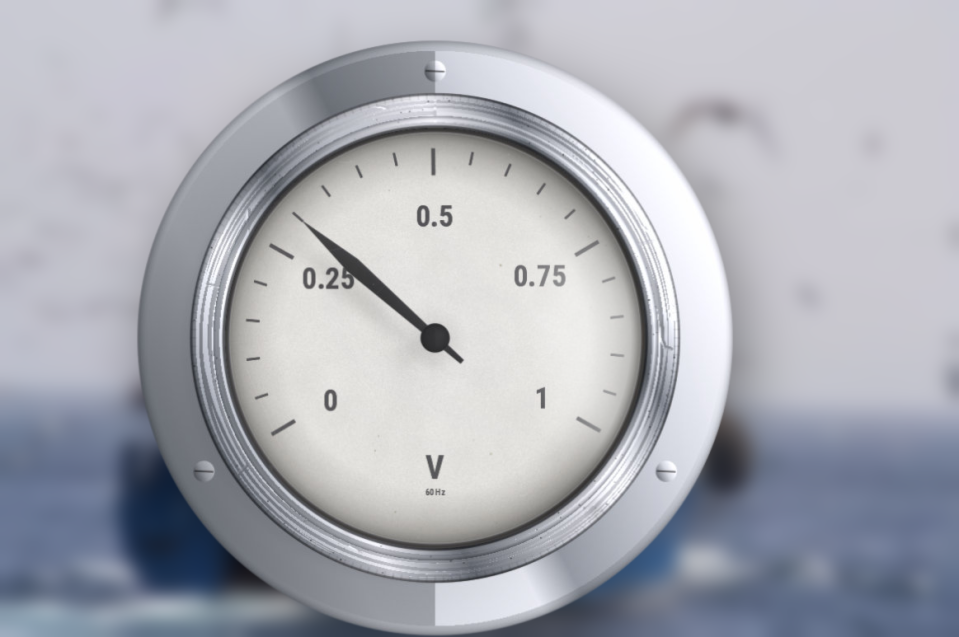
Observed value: 0.3; V
